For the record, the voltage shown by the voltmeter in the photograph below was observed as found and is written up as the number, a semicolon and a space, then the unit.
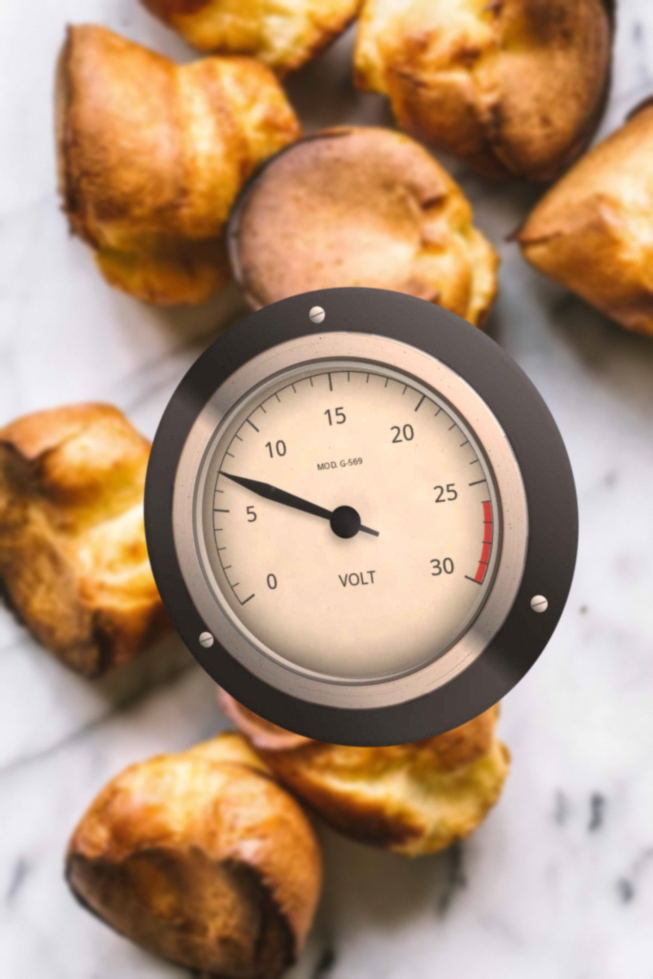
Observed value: 7; V
